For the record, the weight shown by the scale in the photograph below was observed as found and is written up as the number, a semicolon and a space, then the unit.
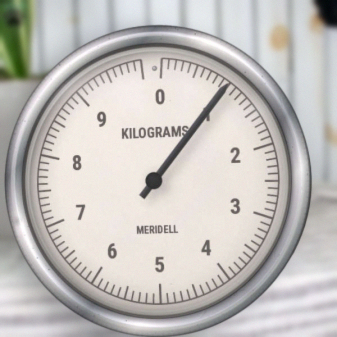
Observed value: 1; kg
